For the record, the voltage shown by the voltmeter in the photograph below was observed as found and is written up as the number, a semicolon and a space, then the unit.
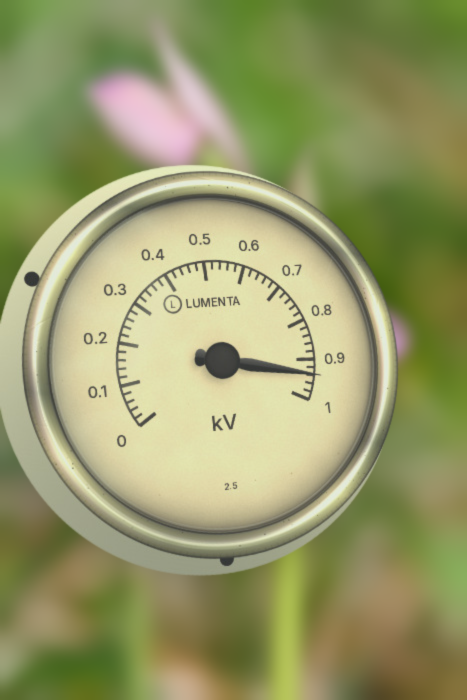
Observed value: 0.94; kV
